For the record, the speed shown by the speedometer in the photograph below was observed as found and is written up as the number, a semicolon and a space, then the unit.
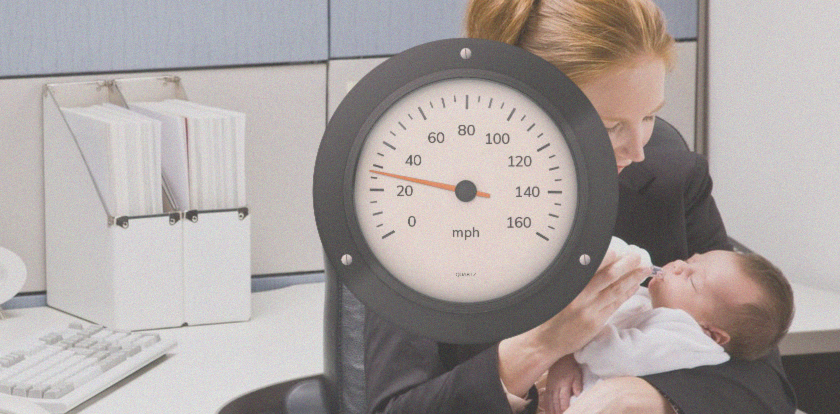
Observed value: 27.5; mph
